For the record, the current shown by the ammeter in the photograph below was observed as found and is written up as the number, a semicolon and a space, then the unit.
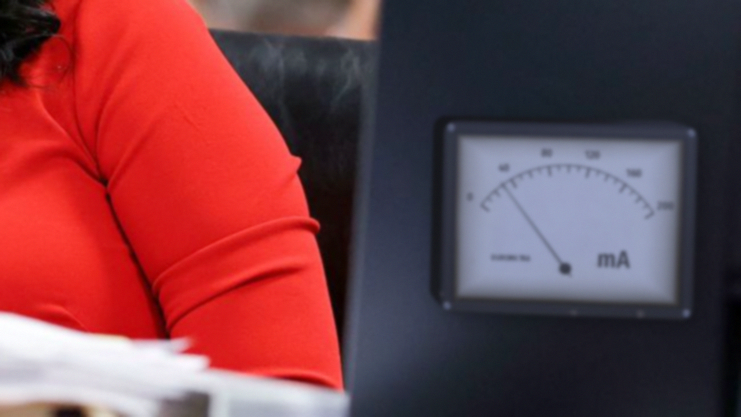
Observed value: 30; mA
